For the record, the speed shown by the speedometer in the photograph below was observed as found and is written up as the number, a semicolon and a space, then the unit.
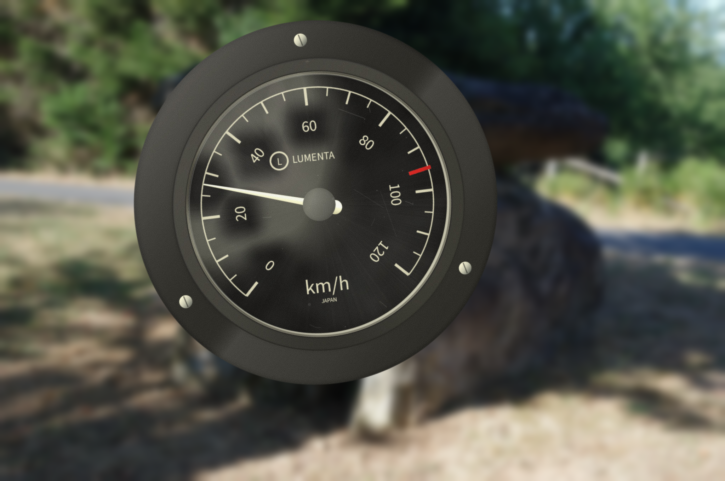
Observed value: 27.5; km/h
